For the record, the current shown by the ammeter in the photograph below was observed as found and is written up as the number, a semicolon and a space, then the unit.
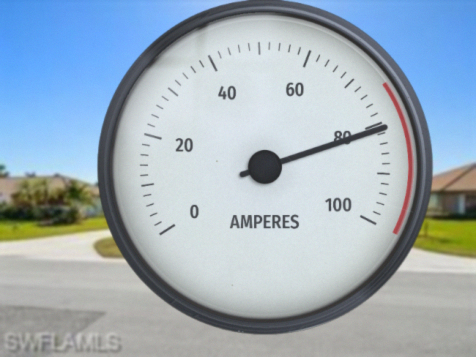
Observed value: 81; A
